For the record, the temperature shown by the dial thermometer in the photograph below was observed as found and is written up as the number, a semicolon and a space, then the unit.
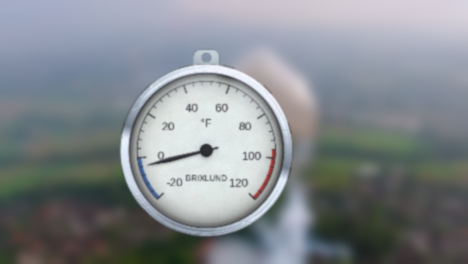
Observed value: -4; °F
